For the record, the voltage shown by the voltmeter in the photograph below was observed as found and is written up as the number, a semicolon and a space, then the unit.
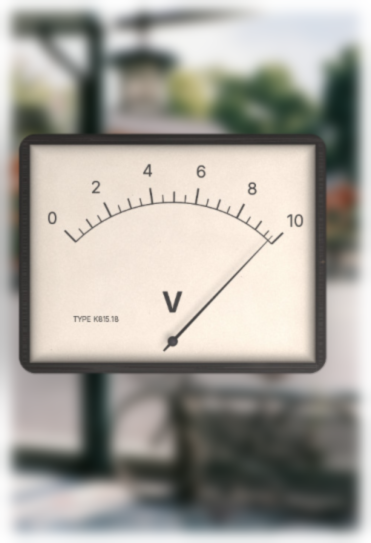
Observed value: 9.75; V
